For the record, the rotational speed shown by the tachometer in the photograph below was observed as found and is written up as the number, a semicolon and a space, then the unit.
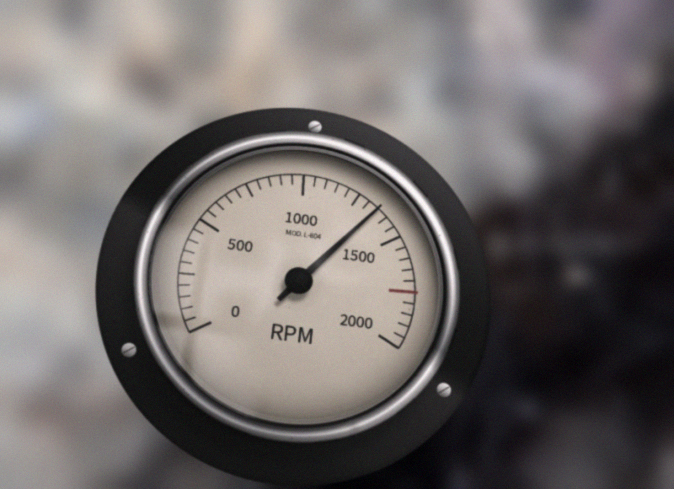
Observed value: 1350; rpm
